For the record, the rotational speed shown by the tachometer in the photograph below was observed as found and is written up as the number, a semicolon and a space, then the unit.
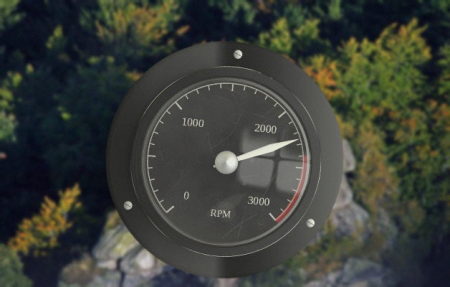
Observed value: 2250; rpm
